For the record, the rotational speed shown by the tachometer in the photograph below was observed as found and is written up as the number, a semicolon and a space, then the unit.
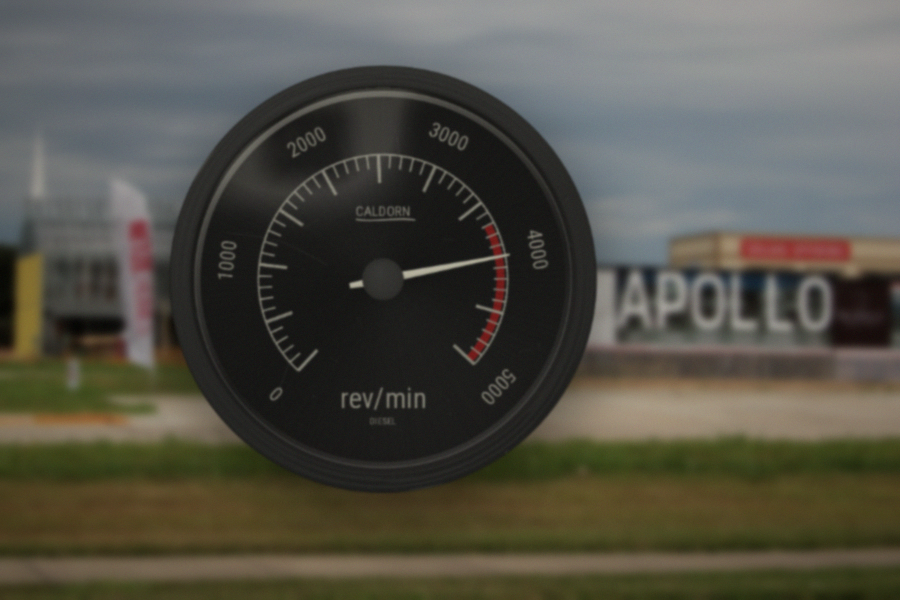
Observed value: 4000; rpm
